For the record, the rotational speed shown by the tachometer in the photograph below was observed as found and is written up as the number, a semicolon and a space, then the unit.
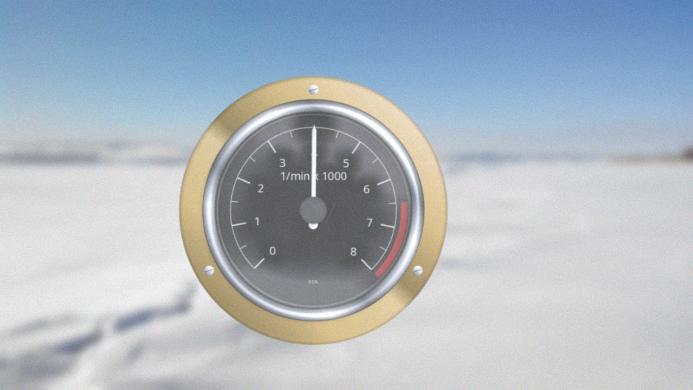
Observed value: 4000; rpm
